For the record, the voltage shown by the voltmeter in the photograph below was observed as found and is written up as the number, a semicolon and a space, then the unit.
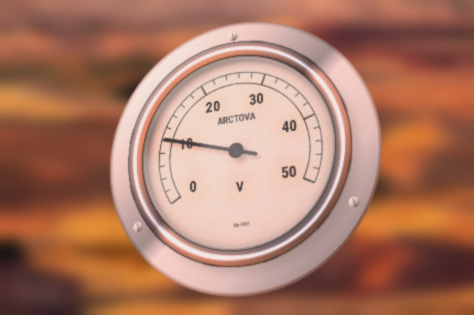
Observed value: 10; V
